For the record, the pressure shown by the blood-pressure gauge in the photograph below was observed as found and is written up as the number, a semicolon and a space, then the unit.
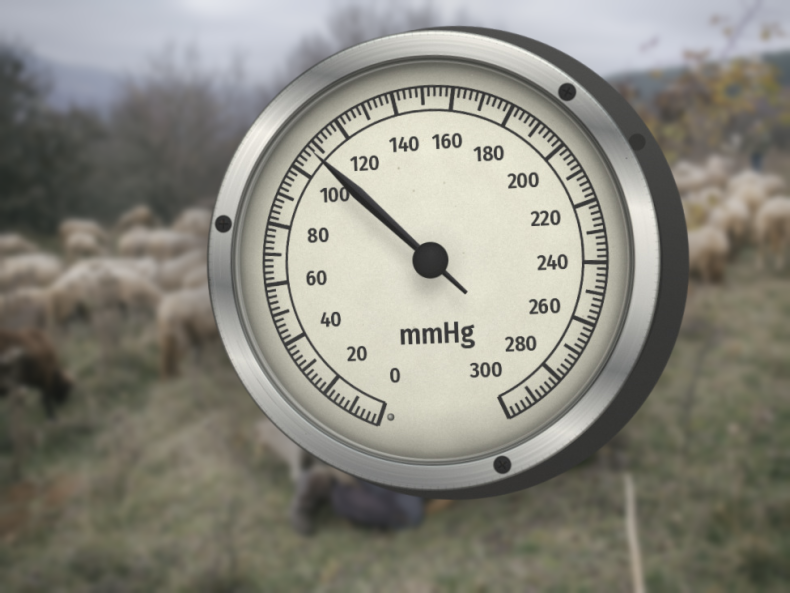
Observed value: 108; mmHg
